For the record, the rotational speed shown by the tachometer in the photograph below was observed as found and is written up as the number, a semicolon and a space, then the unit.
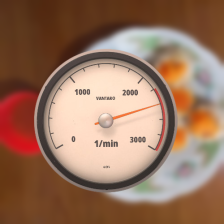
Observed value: 2400; rpm
